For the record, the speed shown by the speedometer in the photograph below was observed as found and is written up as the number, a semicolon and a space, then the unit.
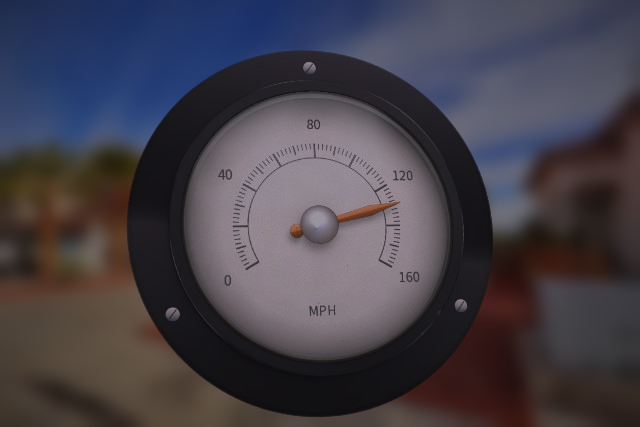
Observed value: 130; mph
